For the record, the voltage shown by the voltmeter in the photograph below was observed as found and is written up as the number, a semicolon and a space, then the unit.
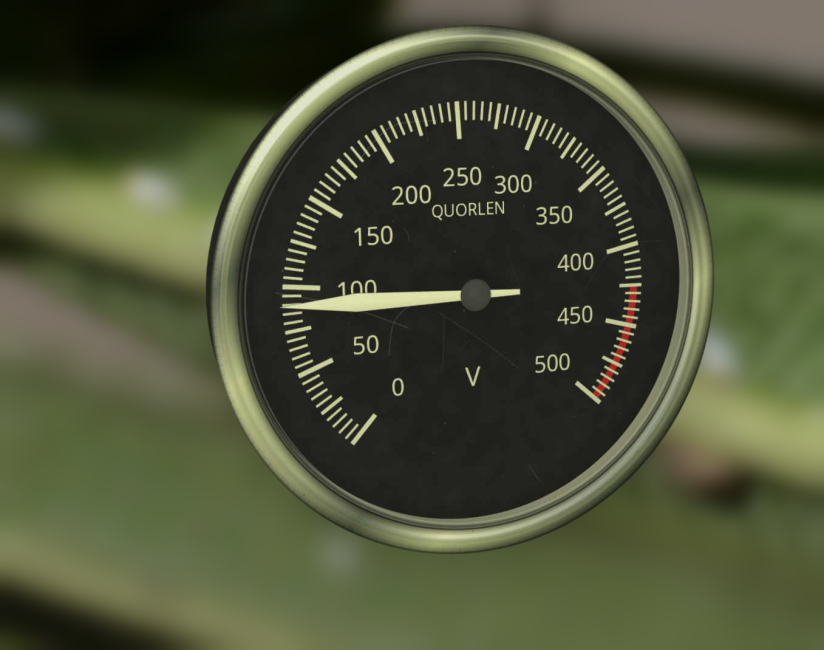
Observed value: 90; V
